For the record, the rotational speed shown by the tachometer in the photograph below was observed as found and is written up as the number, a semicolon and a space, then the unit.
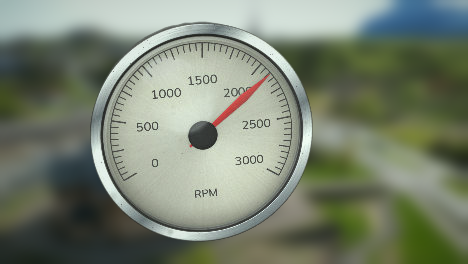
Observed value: 2100; rpm
